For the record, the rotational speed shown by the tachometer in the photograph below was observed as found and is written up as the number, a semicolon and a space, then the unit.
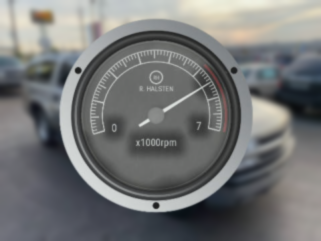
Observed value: 5500; rpm
